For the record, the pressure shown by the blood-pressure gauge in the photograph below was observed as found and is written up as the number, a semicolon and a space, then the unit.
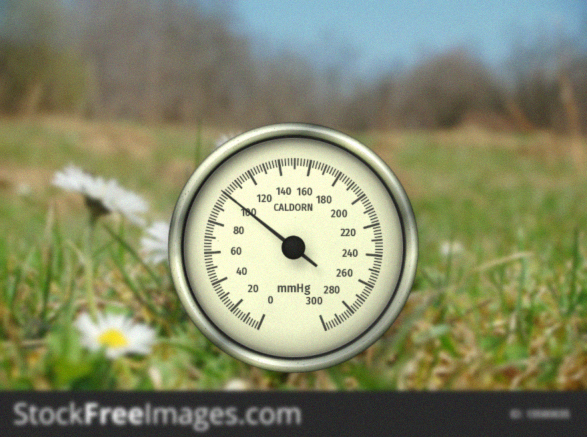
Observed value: 100; mmHg
